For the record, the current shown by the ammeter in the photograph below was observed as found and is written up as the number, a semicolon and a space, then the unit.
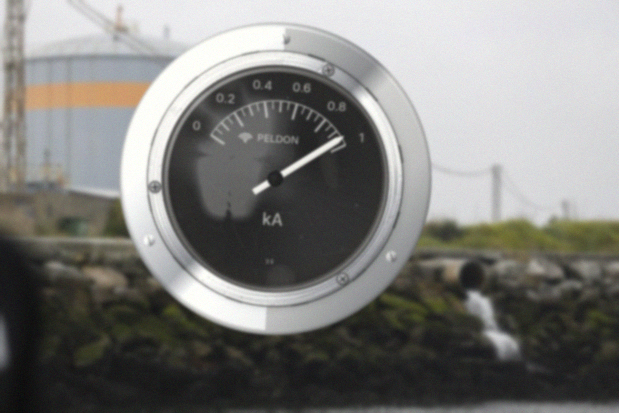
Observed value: 0.95; kA
